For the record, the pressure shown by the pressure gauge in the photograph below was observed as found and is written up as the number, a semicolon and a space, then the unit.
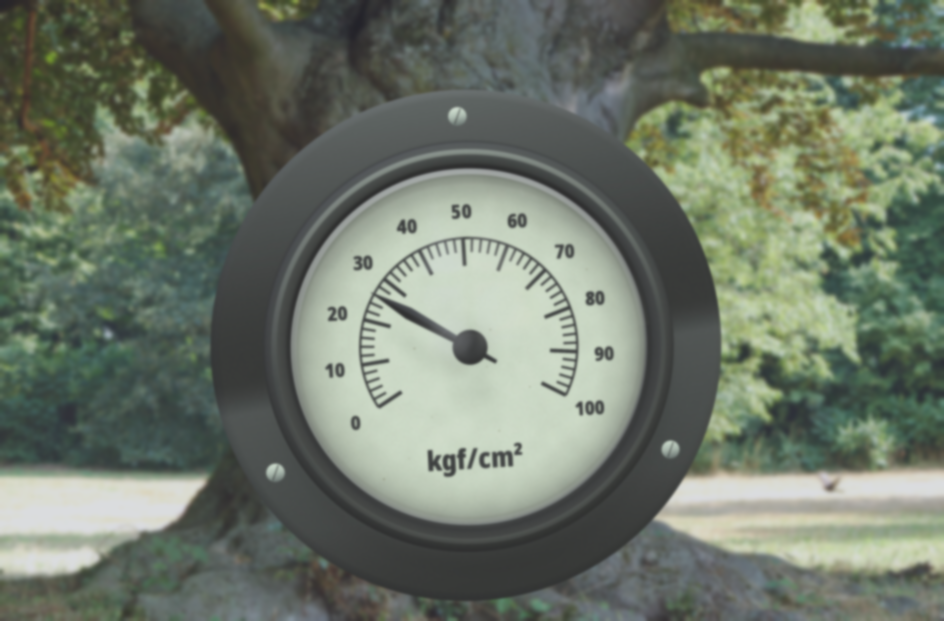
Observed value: 26; kg/cm²
